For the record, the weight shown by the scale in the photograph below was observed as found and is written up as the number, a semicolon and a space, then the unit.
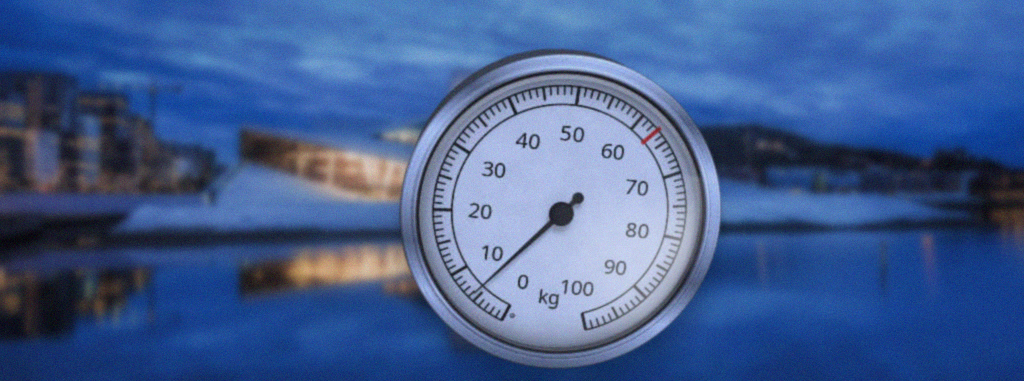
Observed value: 6; kg
